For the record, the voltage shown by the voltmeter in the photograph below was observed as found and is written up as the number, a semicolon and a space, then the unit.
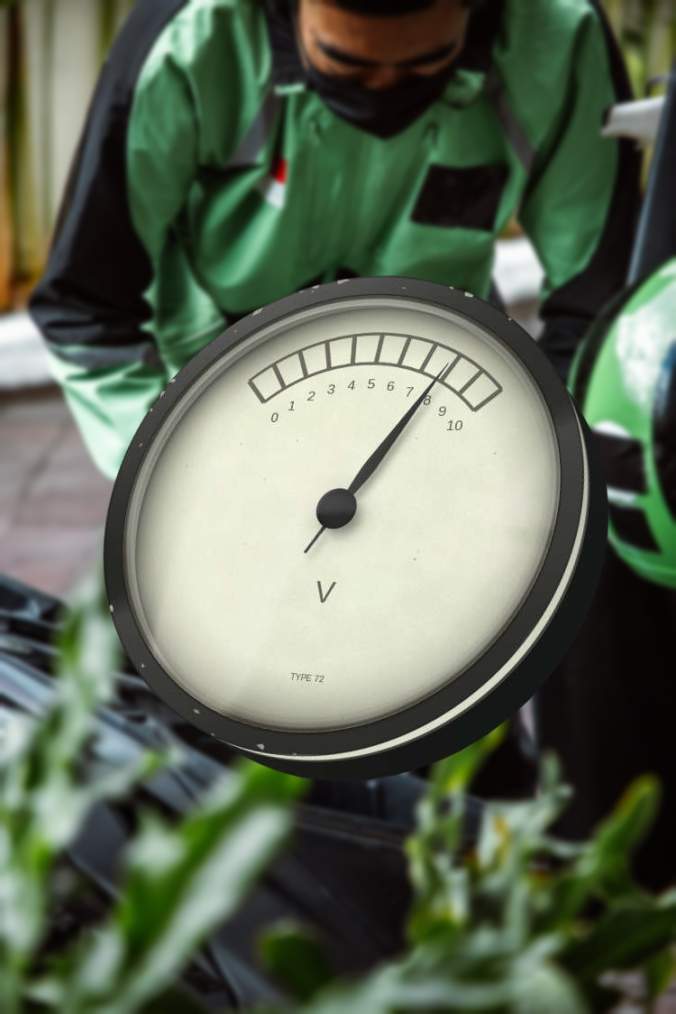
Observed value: 8; V
